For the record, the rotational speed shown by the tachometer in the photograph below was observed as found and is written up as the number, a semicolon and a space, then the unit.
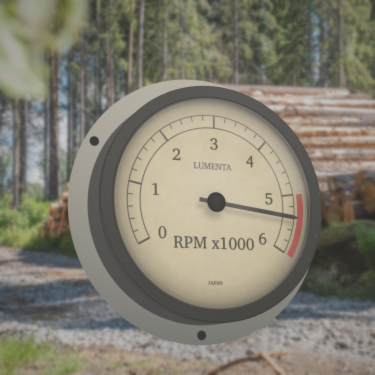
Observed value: 5400; rpm
